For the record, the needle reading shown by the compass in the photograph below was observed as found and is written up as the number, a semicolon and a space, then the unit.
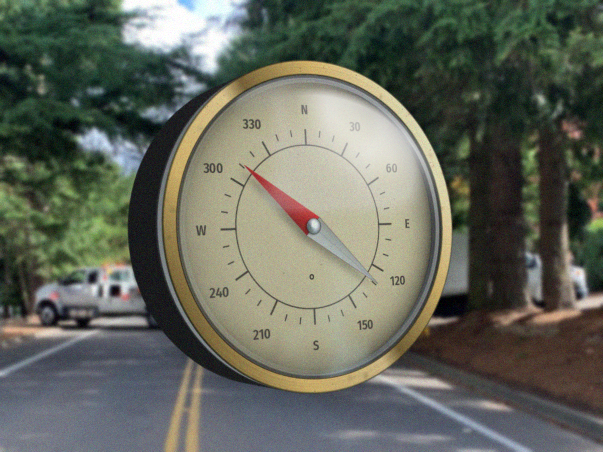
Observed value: 310; °
